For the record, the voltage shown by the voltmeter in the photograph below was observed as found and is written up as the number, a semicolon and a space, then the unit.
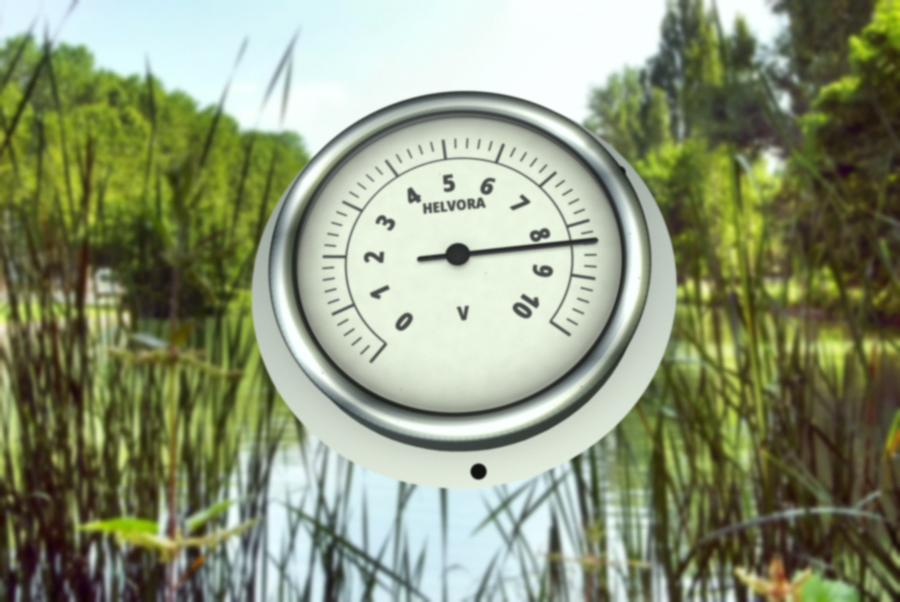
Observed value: 8.4; V
